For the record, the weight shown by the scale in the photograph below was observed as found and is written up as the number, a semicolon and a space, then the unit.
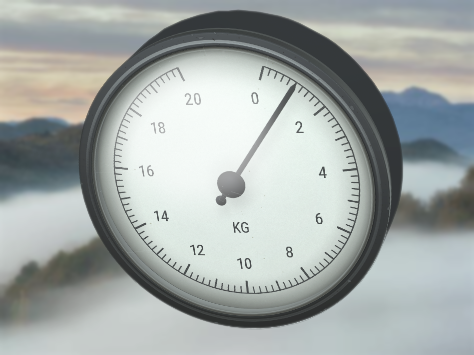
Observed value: 1; kg
